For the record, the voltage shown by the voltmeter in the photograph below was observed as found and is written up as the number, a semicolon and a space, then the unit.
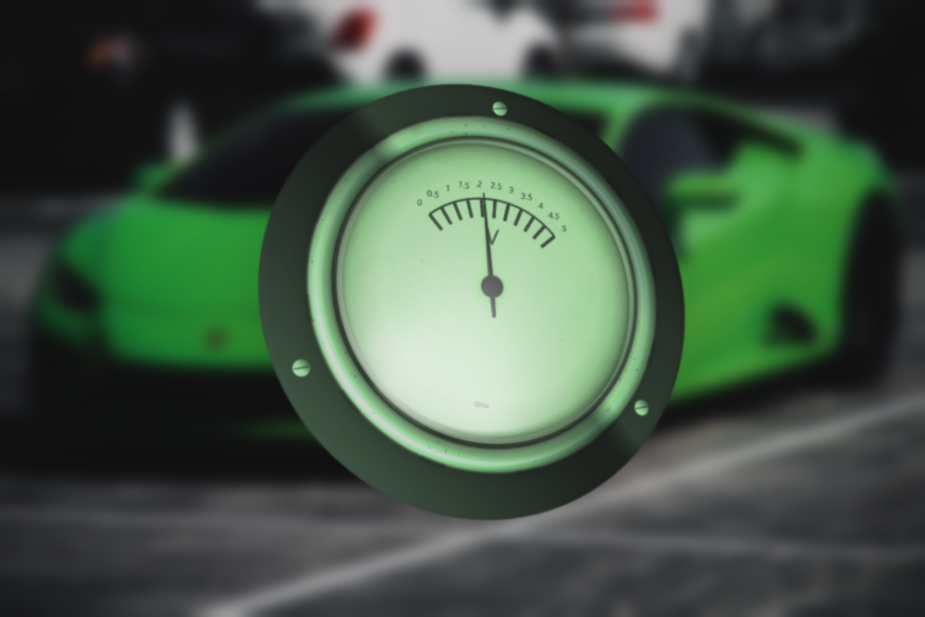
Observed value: 2; V
